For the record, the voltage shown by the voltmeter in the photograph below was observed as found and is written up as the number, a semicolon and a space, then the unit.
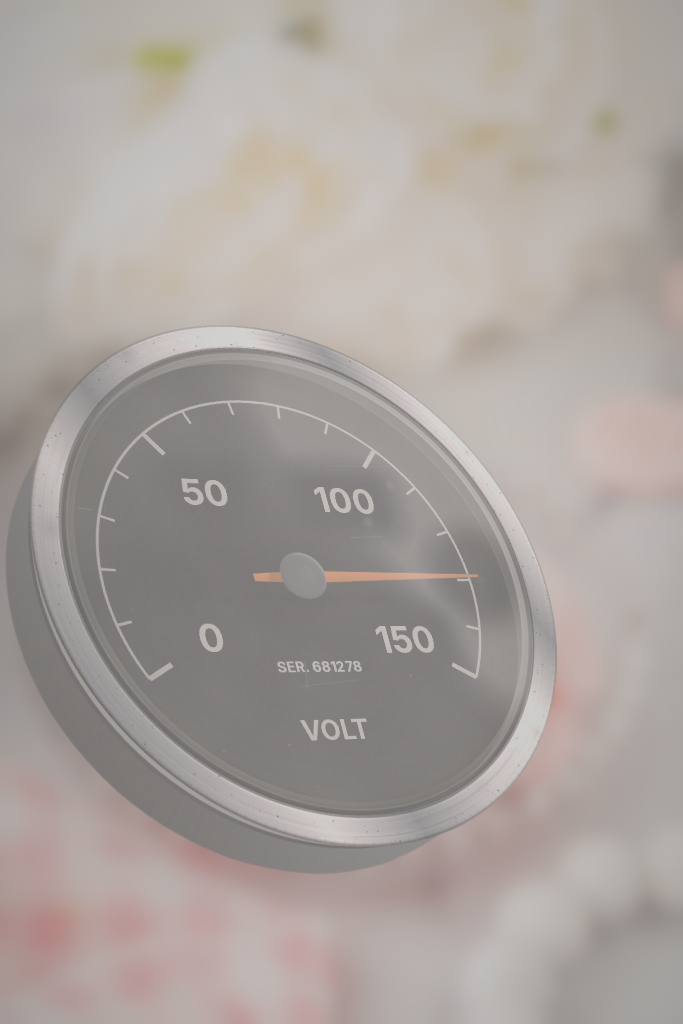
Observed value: 130; V
